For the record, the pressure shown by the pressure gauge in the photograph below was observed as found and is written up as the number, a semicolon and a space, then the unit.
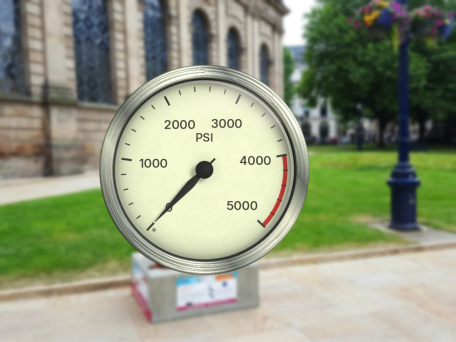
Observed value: 0; psi
